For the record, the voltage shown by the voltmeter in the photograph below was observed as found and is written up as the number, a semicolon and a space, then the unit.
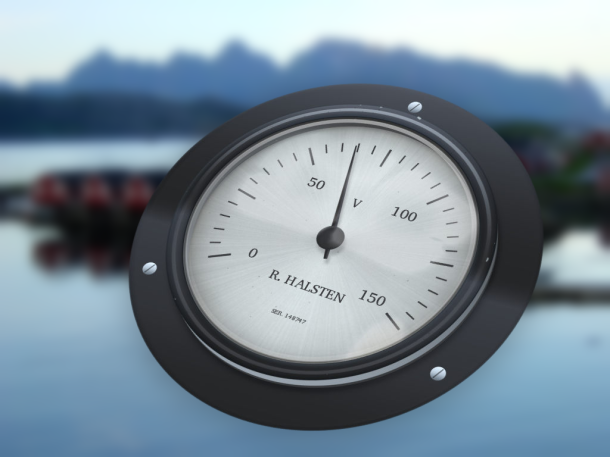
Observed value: 65; V
